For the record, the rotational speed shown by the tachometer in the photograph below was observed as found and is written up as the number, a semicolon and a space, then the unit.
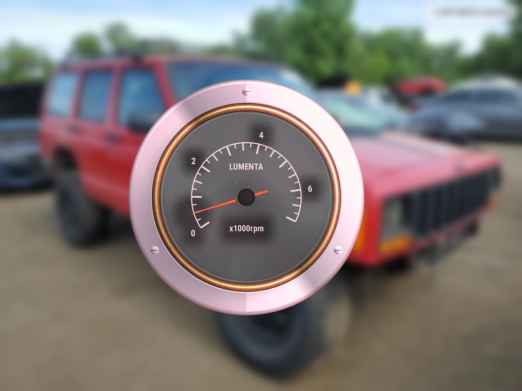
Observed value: 500; rpm
